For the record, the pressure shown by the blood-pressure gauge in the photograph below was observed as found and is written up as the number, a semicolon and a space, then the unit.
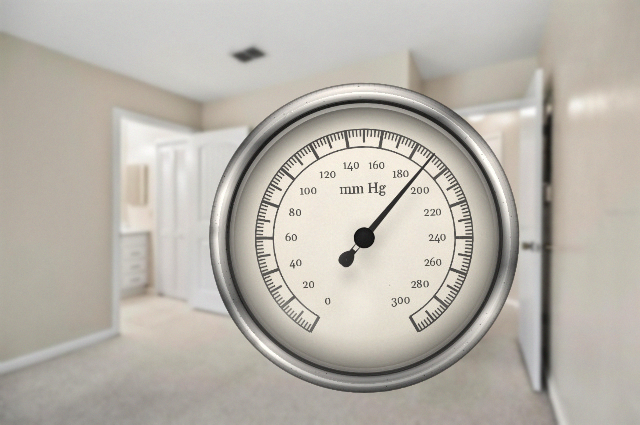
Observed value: 190; mmHg
